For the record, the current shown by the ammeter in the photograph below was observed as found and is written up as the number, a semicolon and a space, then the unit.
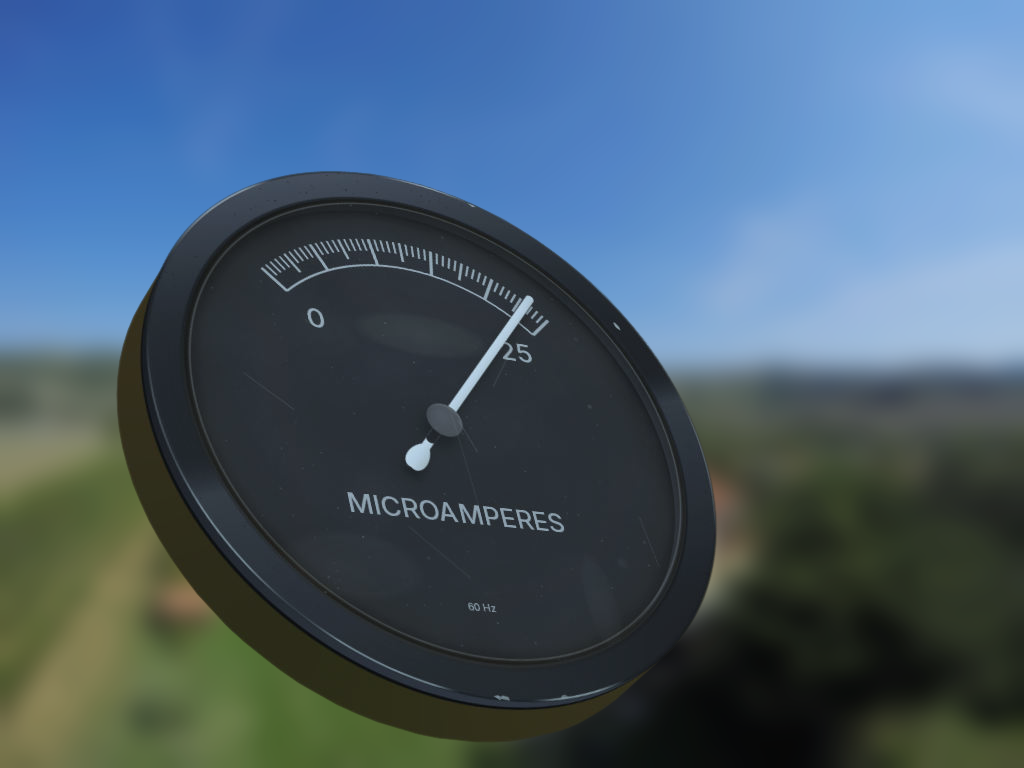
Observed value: 23; µA
